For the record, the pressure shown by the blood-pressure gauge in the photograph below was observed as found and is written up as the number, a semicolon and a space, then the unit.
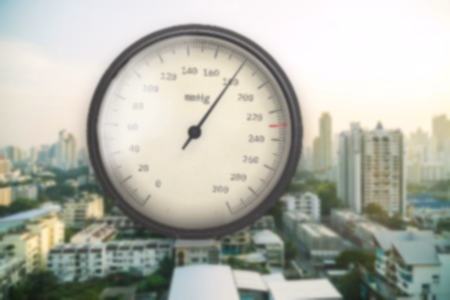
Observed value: 180; mmHg
